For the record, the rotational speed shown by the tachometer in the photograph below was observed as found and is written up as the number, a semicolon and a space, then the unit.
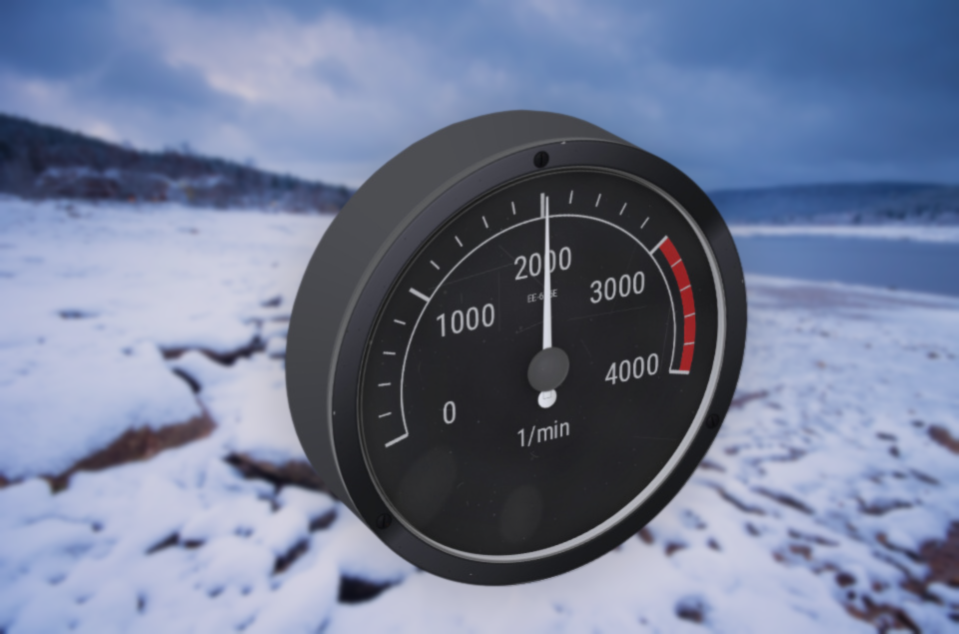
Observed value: 2000; rpm
